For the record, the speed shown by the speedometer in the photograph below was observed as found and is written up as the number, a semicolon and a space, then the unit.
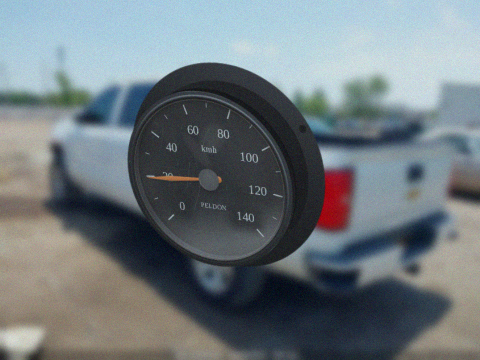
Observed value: 20; km/h
